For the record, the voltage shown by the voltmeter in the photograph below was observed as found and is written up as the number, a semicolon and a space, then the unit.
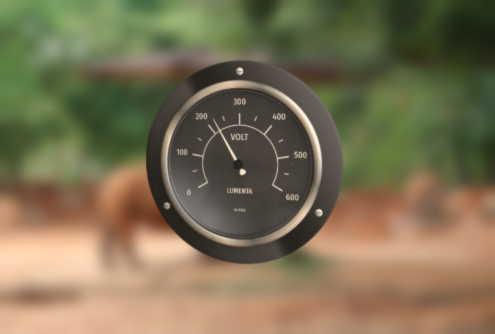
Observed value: 225; V
